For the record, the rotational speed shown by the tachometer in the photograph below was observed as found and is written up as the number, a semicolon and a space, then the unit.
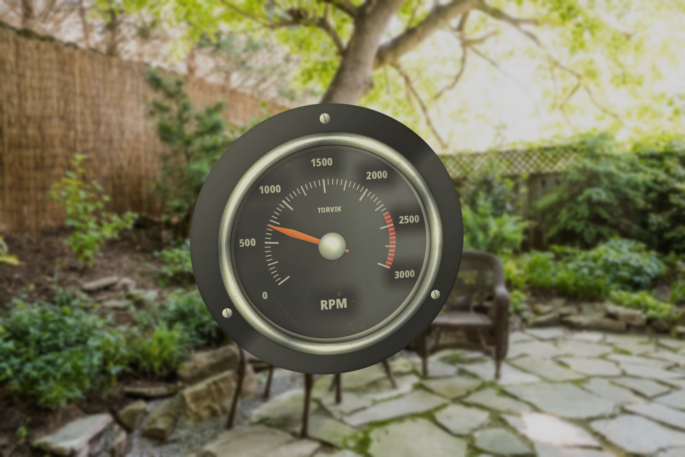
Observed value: 700; rpm
